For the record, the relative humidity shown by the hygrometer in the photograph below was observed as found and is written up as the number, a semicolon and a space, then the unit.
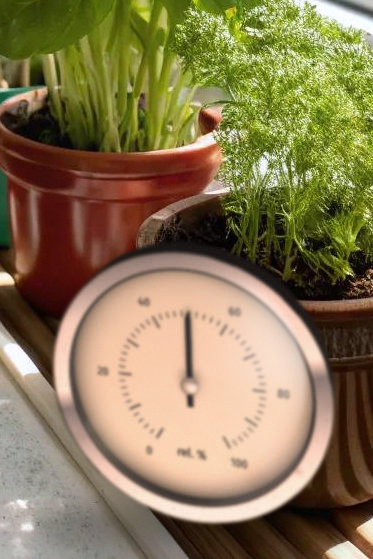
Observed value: 50; %
